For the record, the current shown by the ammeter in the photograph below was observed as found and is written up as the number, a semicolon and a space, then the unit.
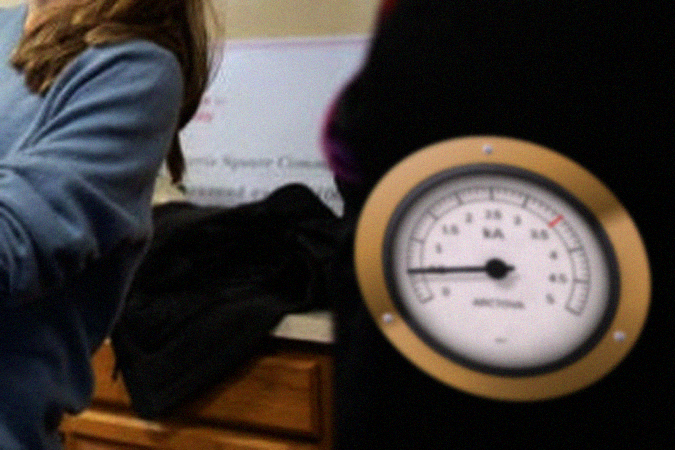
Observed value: 0.5; kA
